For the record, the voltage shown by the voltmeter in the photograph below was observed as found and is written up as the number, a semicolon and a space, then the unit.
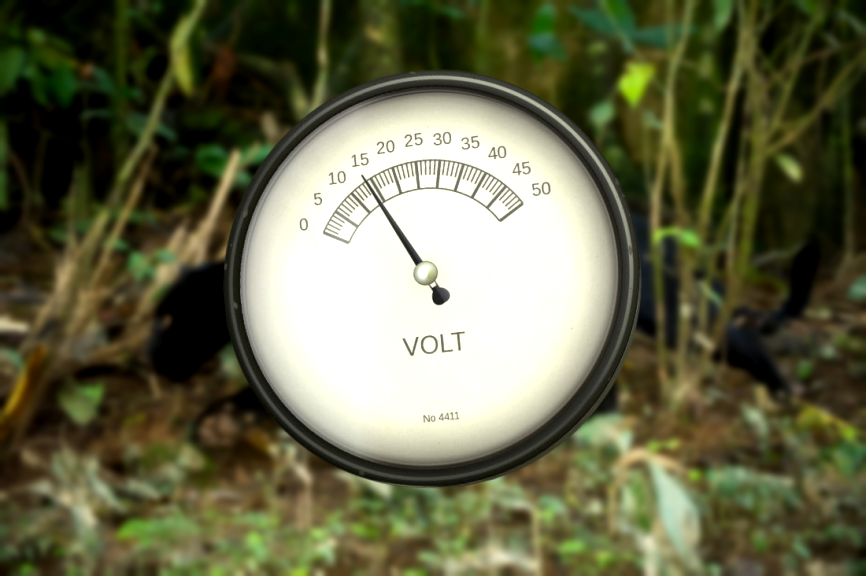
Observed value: 14; V
